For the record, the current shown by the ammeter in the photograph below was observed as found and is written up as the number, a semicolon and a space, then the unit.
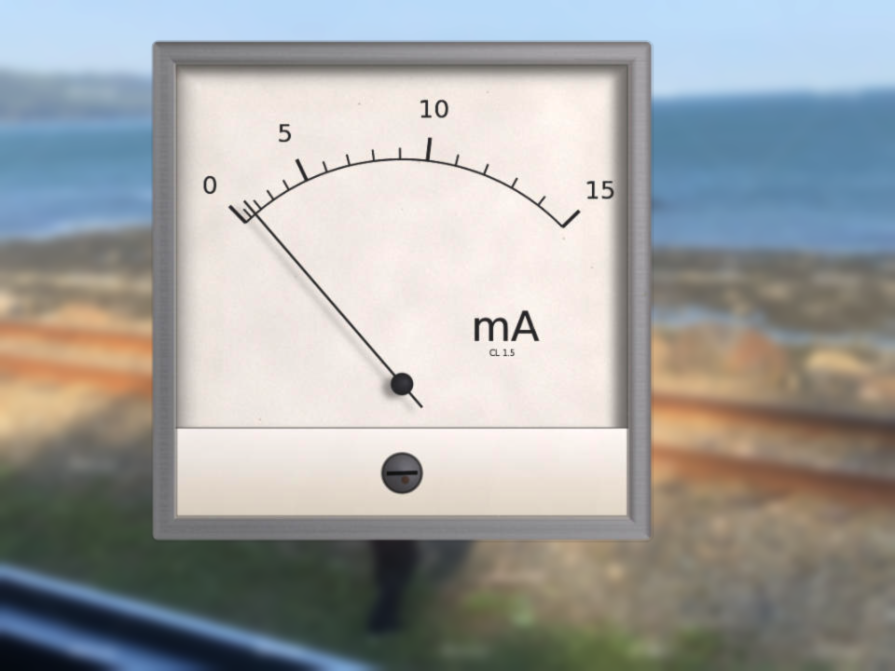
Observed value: 1.5; mA
